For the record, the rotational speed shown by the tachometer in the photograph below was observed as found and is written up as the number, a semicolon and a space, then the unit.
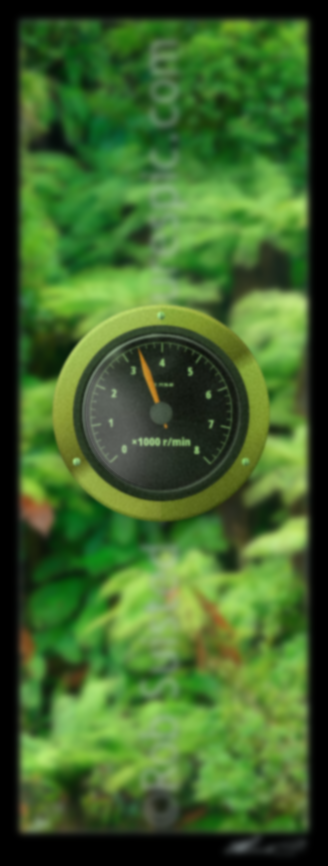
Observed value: 3400; rpm
